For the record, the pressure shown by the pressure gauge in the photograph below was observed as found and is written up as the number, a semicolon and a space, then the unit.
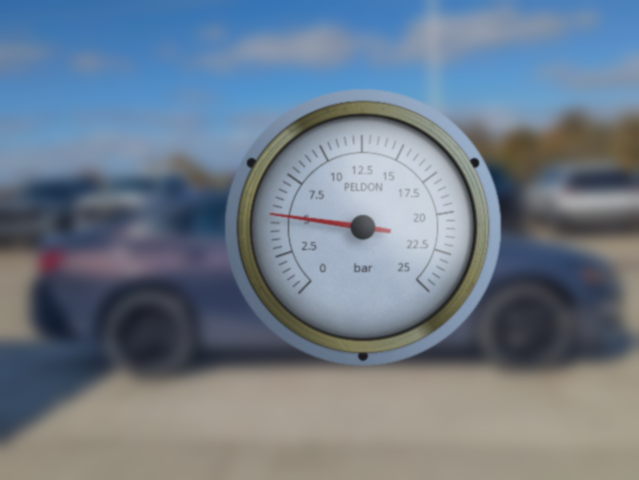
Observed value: 5; bar
